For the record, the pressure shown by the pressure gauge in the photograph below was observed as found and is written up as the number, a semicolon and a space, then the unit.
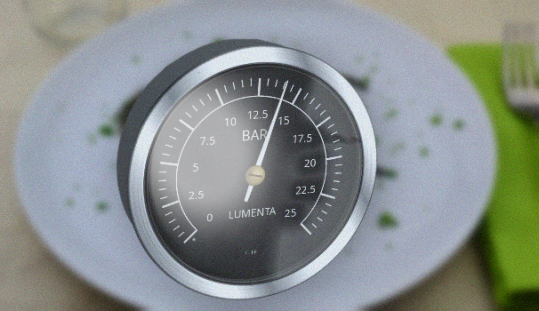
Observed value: 14; bar
